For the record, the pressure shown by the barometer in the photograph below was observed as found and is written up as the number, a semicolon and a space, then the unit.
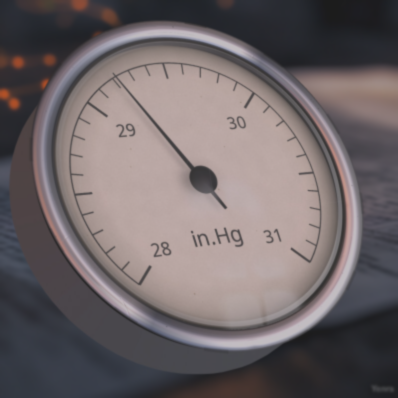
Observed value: 29.2; inHg
